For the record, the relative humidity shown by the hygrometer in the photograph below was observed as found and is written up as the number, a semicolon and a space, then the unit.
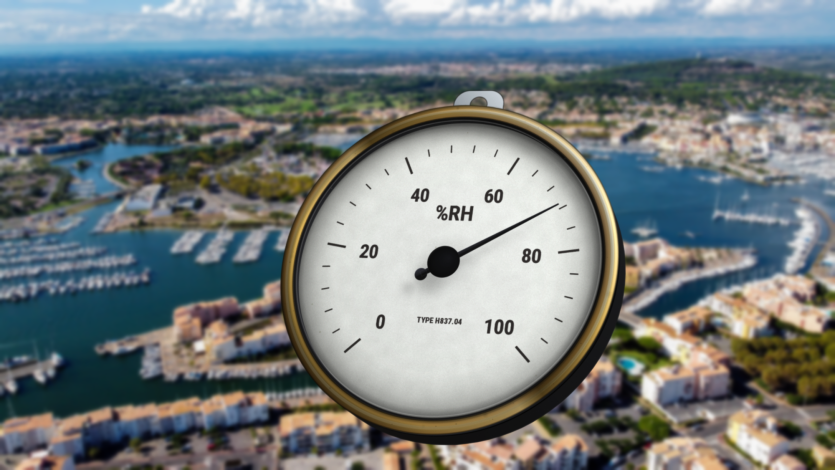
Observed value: 72; %
